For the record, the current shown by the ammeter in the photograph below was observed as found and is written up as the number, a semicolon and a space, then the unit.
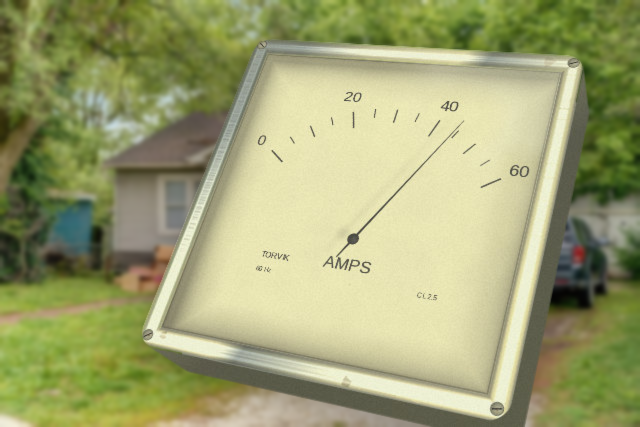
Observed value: 45; A
